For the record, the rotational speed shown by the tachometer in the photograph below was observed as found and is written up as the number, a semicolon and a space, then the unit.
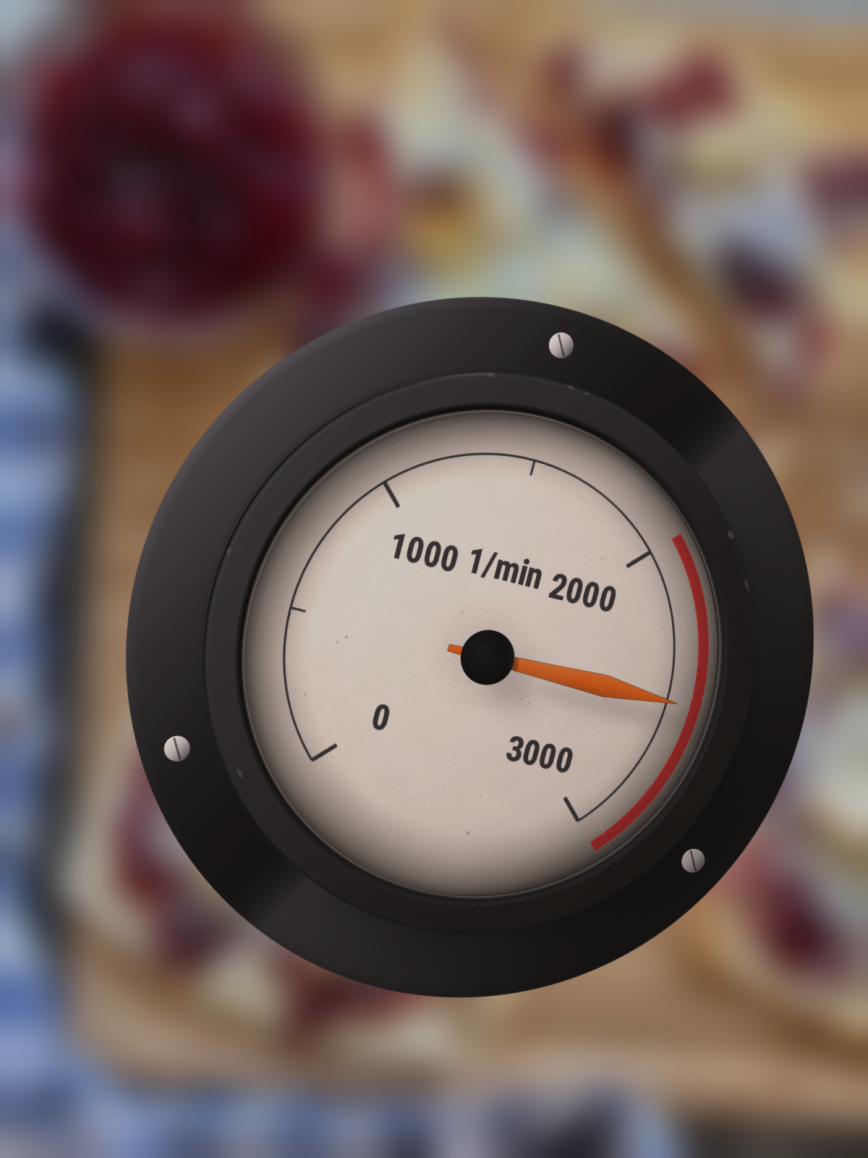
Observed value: 2500; rpm
